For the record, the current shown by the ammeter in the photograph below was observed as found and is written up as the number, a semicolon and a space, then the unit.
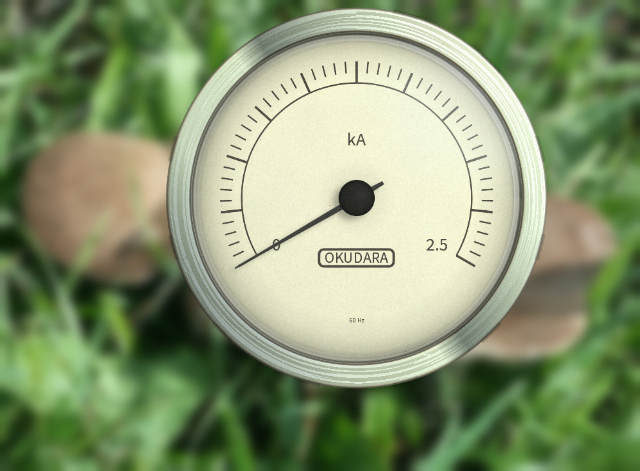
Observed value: 0; kA
